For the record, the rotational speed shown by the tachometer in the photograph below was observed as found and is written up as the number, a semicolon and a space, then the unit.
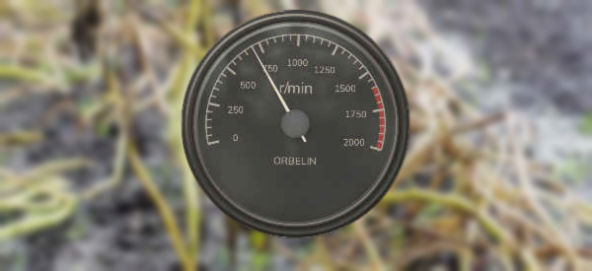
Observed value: 700; rpm
